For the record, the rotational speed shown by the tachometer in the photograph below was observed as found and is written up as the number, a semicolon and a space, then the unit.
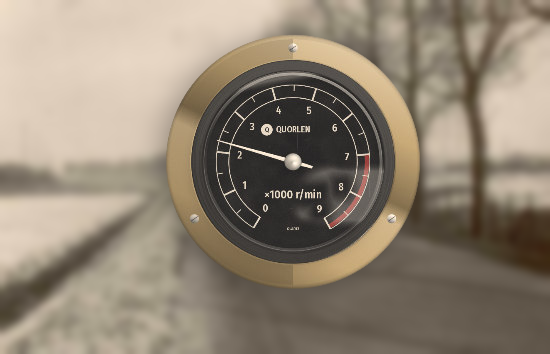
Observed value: 2250; rpm
